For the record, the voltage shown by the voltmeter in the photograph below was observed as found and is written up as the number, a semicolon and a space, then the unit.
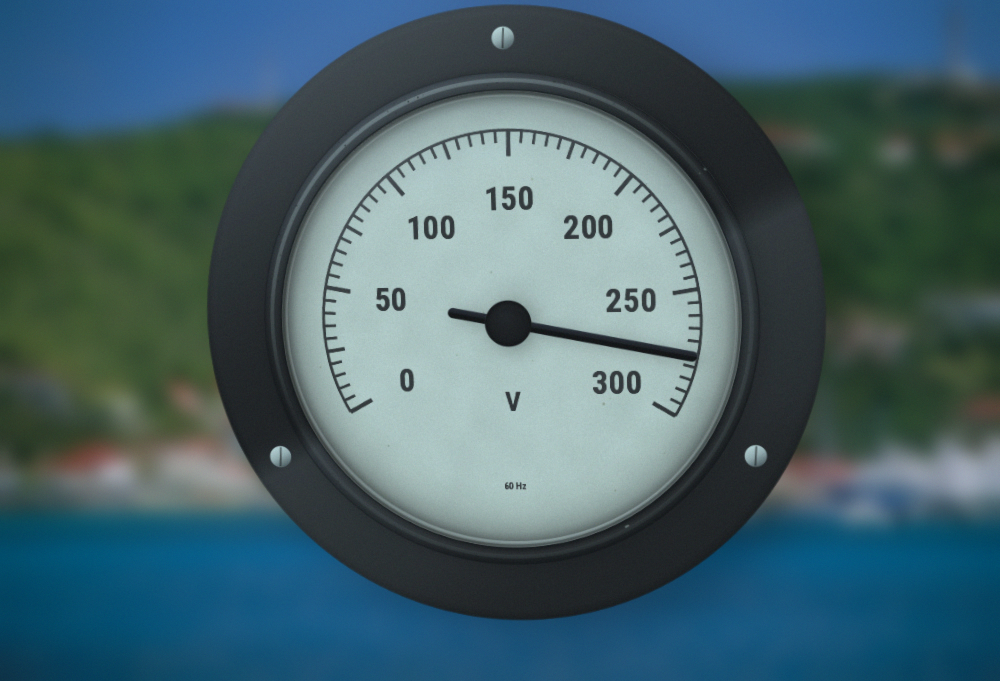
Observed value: 275; V
